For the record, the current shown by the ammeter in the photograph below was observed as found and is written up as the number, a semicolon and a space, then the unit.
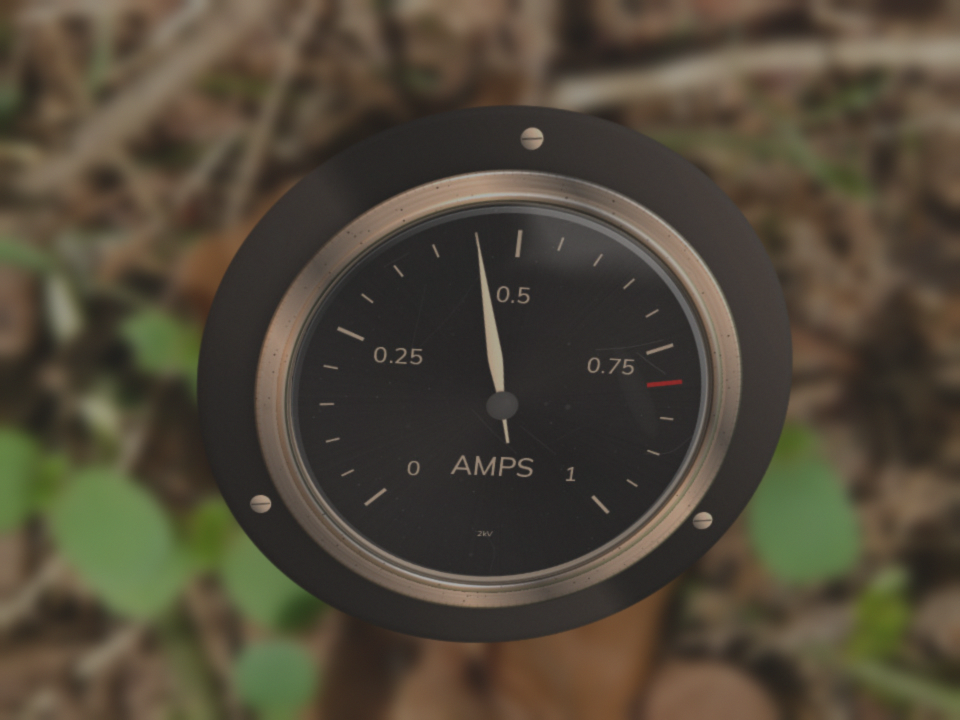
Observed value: 0.45; A
